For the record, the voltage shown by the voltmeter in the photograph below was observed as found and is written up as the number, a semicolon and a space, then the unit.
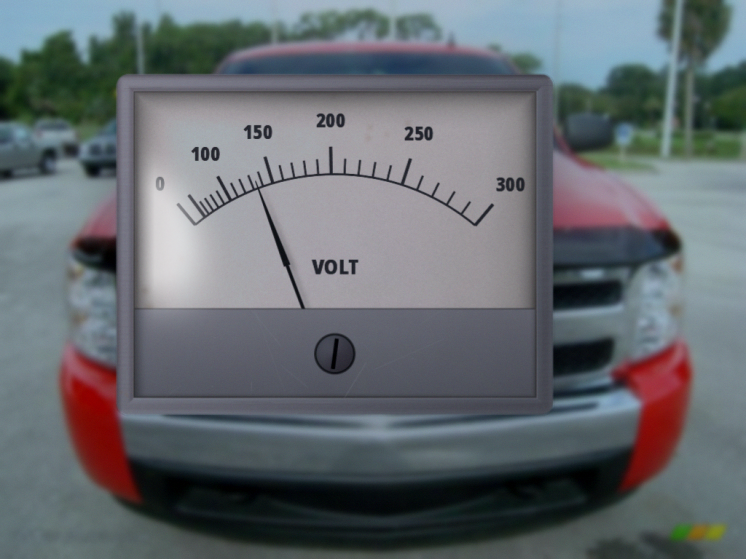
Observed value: 135; V
